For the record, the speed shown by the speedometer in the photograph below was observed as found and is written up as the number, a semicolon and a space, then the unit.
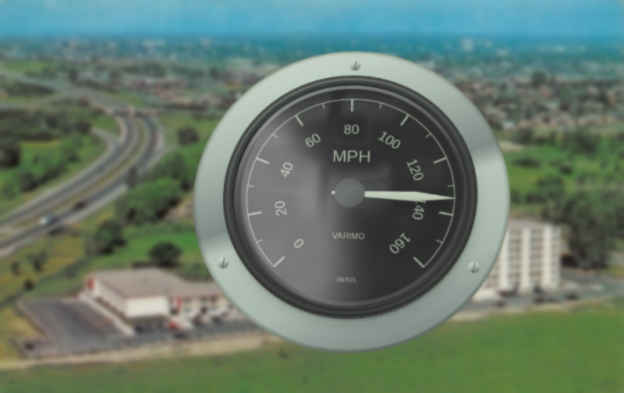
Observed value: 135; mph
